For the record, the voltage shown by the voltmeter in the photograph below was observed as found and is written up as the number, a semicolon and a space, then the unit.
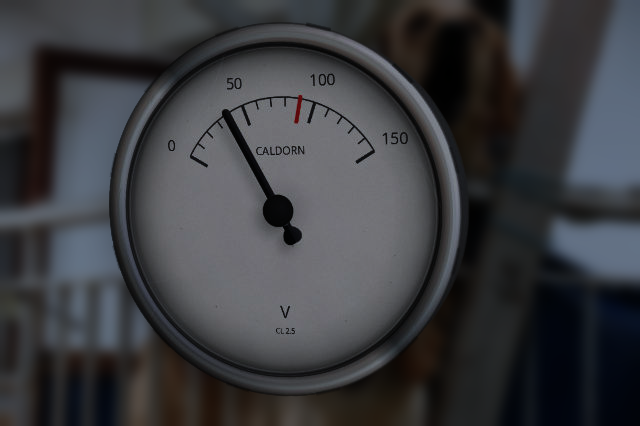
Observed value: 40; V
